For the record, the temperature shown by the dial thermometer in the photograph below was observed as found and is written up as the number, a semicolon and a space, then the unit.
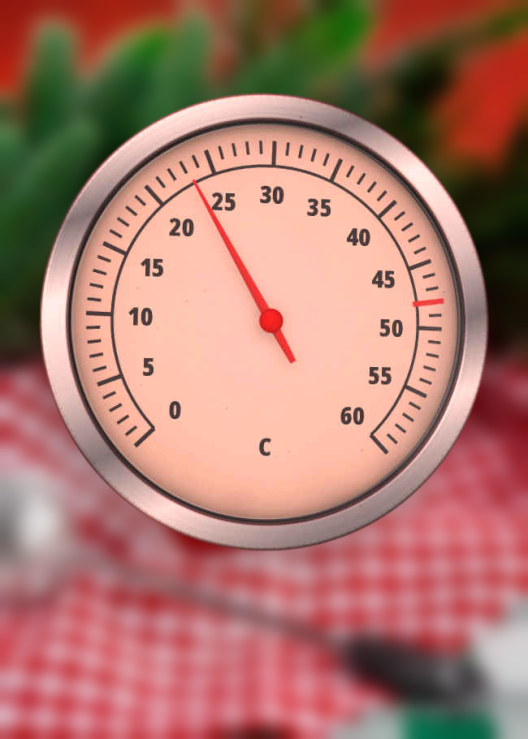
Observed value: 23; °C
